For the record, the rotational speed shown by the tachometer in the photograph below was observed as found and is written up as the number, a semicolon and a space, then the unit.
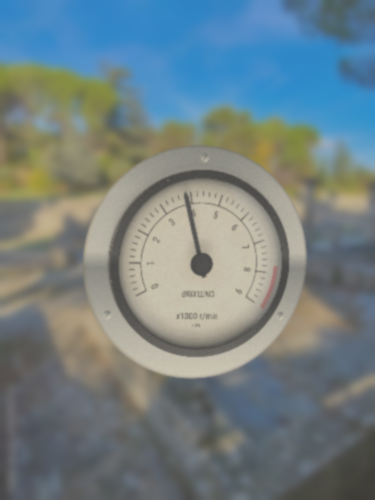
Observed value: 3800; rpm
